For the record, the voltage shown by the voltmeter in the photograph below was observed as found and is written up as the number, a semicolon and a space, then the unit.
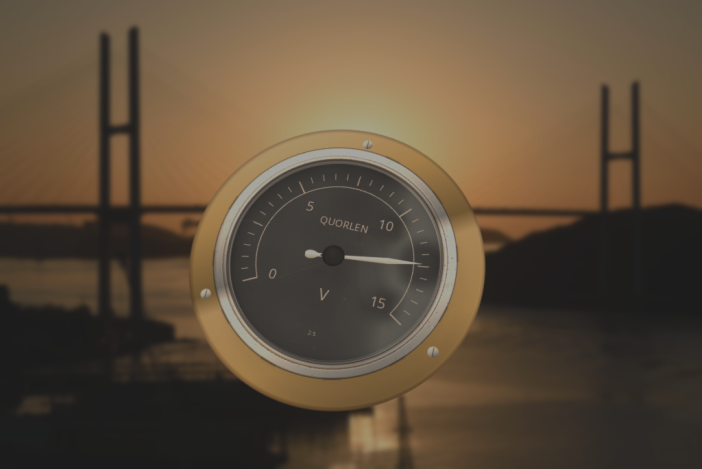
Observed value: 12.5; V
